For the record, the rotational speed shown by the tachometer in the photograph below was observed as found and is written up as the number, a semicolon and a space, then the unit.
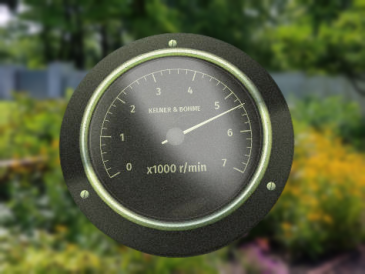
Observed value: 5400; rpm
